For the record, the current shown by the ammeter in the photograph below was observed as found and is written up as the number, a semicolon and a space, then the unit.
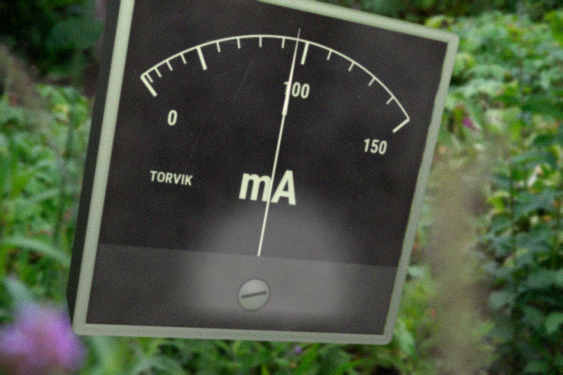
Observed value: 95; mA
